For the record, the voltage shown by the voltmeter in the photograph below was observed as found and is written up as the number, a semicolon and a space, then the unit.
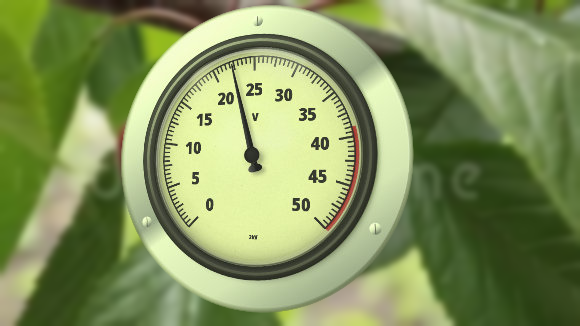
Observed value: 22.5; V
